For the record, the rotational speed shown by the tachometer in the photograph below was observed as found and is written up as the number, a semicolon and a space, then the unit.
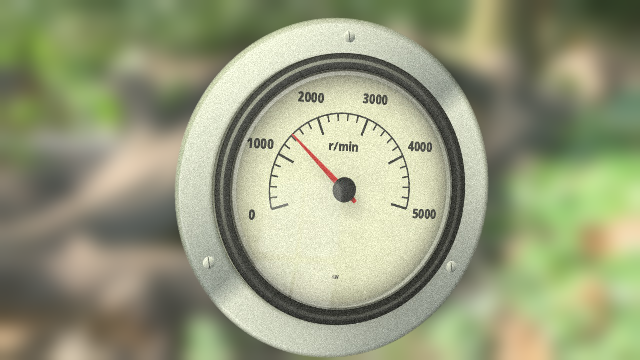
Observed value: 1400; rpm
